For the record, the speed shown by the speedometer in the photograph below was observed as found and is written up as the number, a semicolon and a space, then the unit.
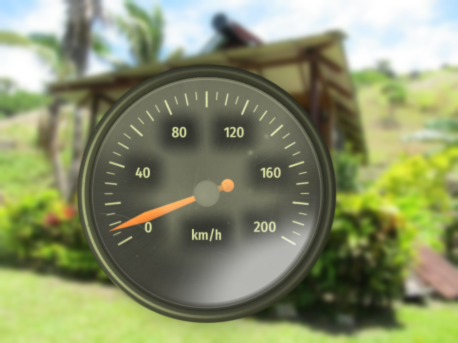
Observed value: 7.5; km/h
